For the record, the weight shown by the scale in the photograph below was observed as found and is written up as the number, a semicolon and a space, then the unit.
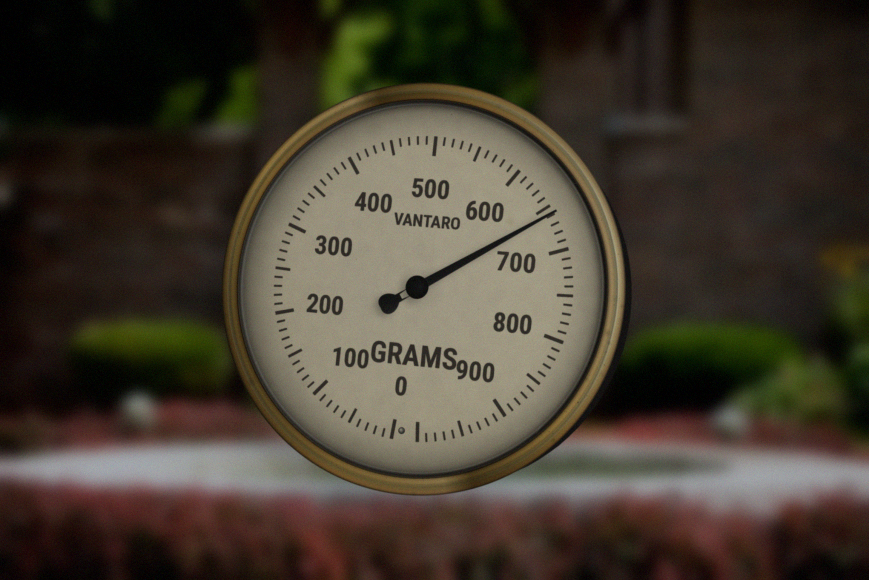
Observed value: 660; g
